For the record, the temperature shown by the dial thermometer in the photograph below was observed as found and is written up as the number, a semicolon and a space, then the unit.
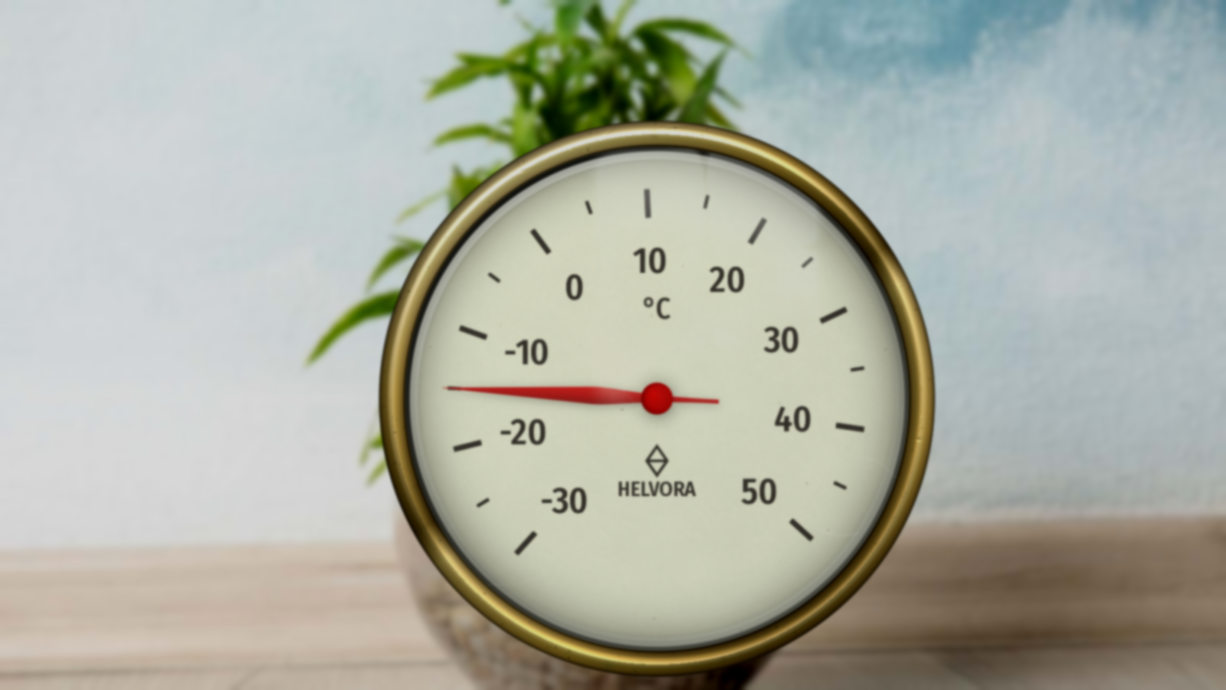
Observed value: -15; °C
